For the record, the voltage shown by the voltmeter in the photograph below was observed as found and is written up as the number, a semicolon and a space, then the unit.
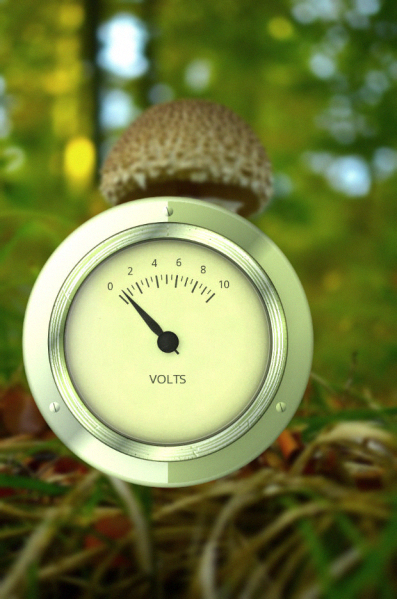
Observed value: 0.5; V
